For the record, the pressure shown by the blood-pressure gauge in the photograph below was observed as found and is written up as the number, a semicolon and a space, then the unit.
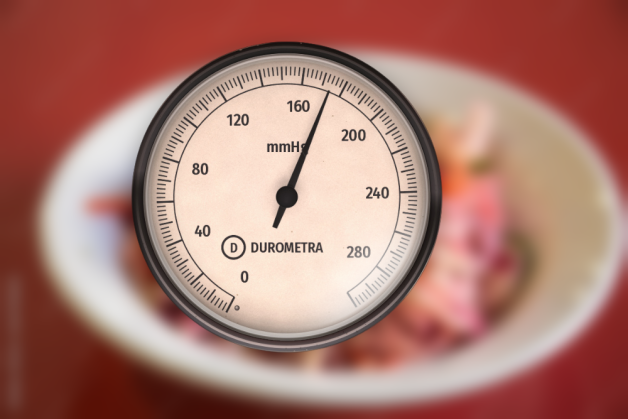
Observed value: 174; mmHg
